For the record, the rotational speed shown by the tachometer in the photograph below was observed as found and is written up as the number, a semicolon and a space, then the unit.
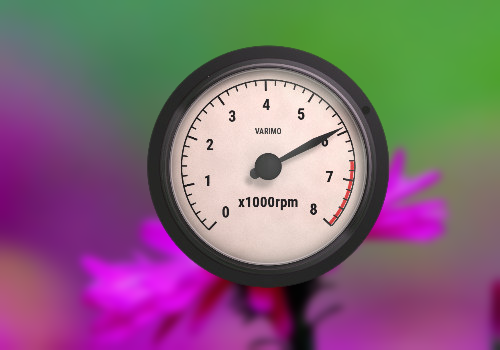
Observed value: 5900; rpm
